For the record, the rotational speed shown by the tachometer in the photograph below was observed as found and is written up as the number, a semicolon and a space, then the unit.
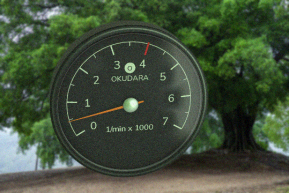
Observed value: 500; rpm
